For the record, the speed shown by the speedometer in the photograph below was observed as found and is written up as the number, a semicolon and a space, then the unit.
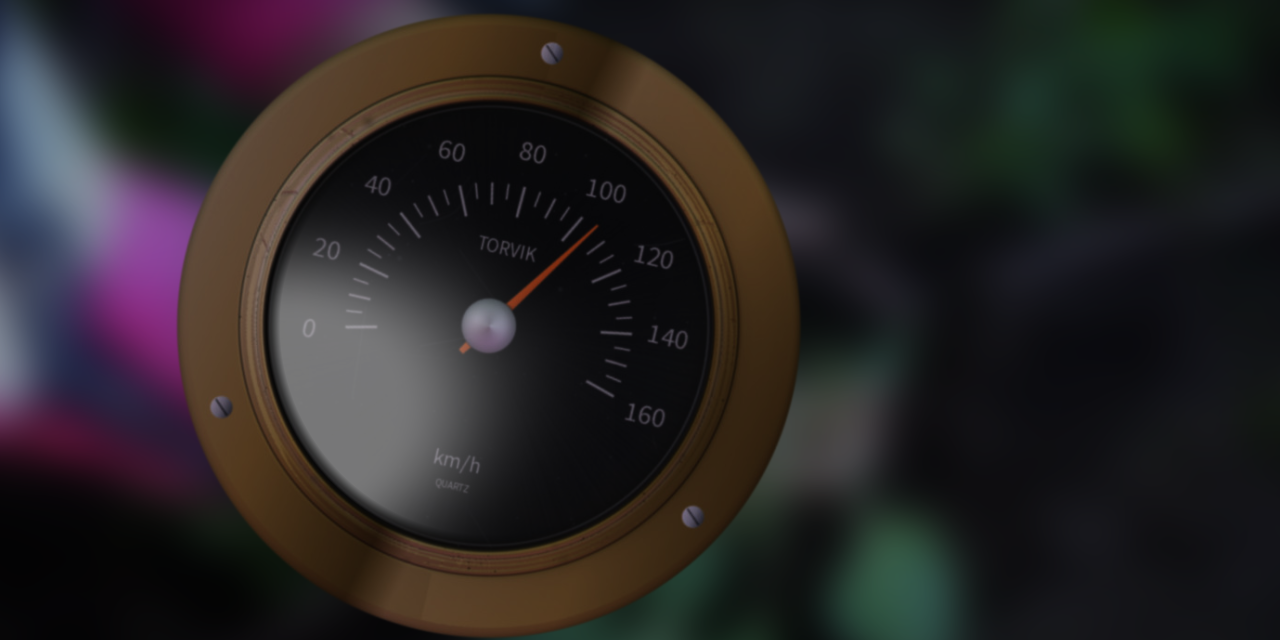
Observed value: 105; km/h
